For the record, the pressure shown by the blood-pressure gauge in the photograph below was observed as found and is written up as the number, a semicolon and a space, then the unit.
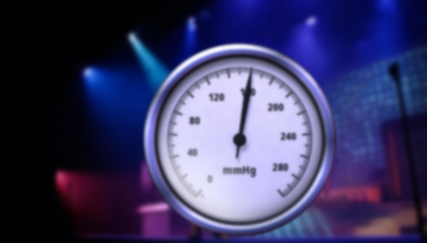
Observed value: 160; mmHg
